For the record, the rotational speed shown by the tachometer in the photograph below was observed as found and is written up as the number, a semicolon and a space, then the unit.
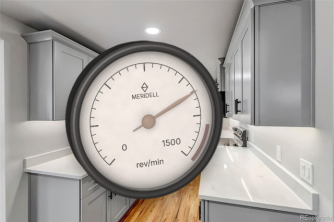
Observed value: 1100; rpm
